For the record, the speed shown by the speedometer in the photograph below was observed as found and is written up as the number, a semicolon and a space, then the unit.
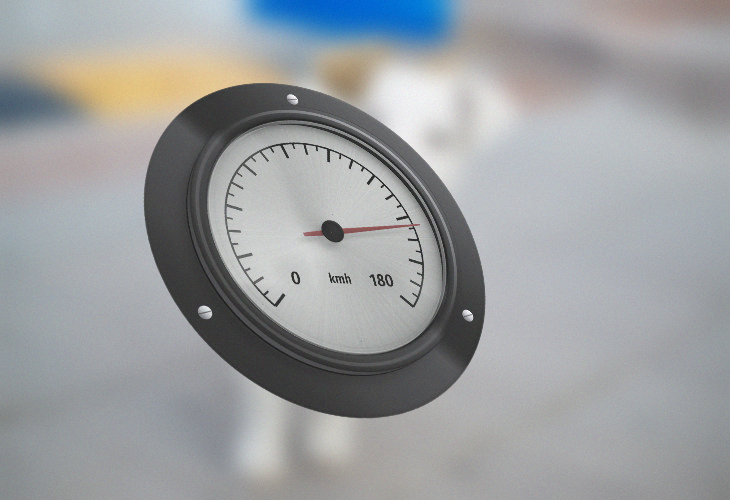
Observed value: 145; km/h
